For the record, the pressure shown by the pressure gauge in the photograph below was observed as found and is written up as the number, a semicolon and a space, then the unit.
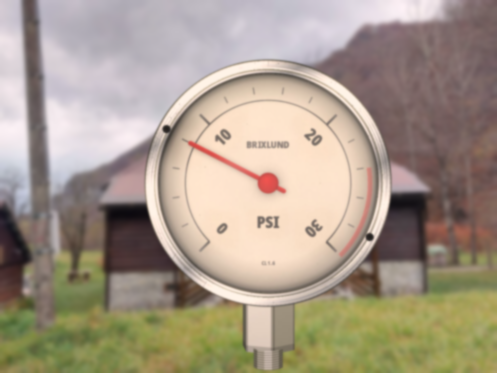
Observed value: 8; psi
